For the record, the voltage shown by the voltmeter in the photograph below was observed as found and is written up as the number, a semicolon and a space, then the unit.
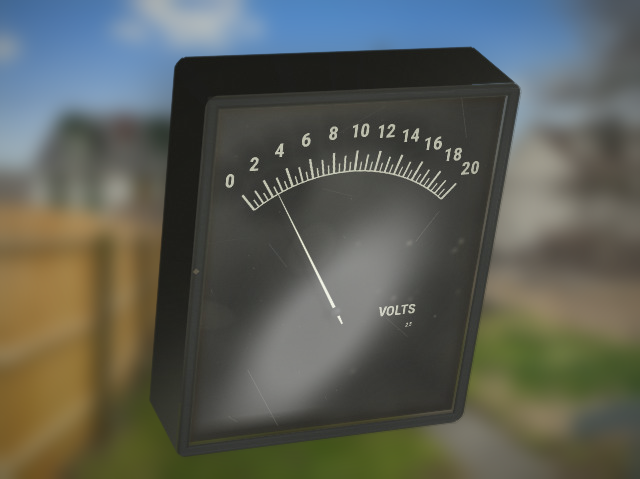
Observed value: 2.5; V
